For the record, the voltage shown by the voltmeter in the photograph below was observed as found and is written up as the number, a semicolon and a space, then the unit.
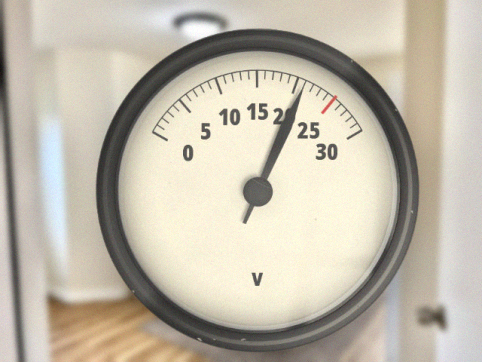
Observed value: 21; V
